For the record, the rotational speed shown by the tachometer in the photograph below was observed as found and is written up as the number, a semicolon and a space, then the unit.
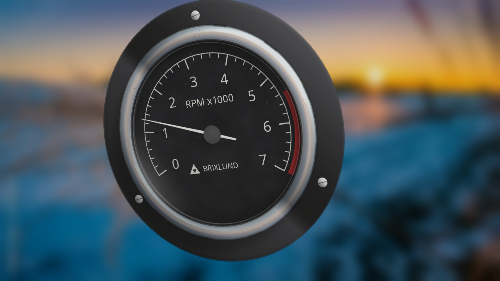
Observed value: 1300; rpm
